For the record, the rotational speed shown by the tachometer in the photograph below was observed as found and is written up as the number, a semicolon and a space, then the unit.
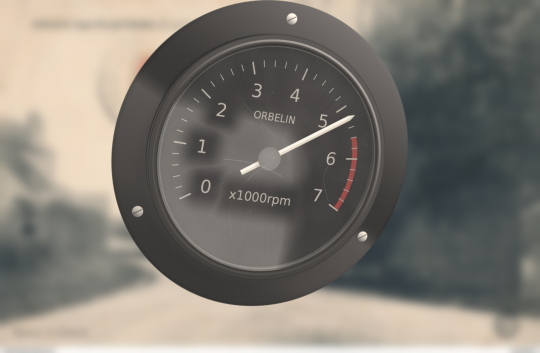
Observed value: 5200; rpm
